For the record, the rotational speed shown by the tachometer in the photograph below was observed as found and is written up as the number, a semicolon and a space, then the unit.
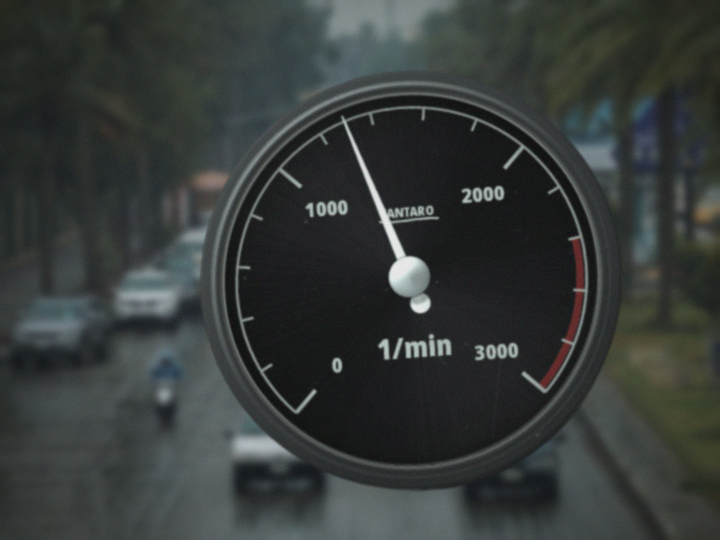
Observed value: 1300; rpm
